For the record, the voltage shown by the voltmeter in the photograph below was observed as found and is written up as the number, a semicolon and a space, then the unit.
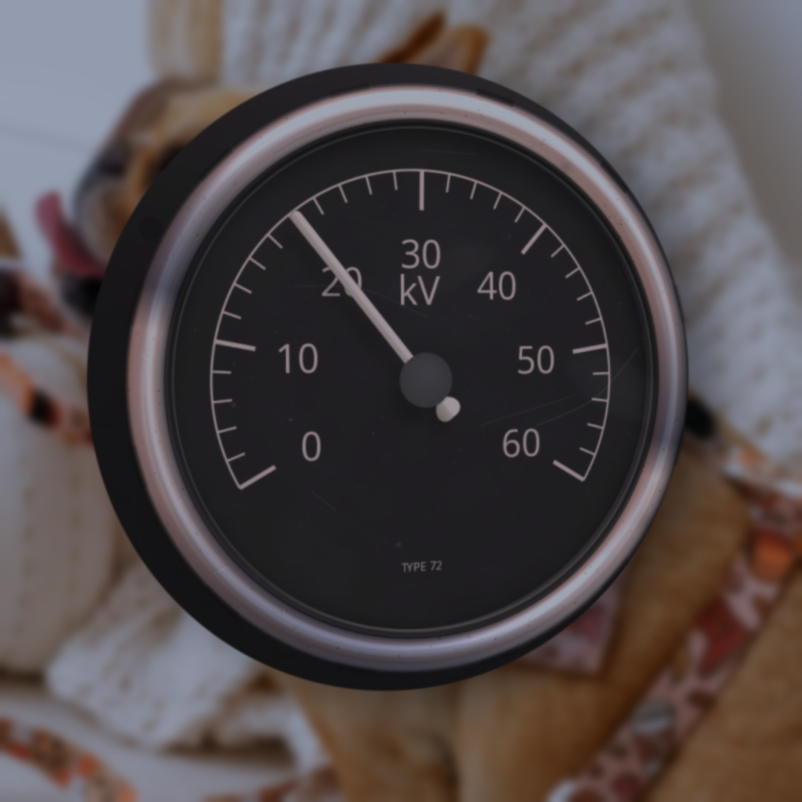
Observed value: 20; kV
